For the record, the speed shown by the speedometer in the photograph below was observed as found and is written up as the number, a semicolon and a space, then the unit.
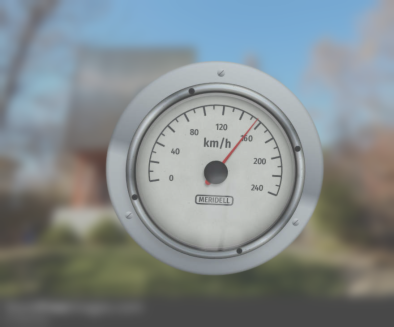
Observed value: 155; km/h
